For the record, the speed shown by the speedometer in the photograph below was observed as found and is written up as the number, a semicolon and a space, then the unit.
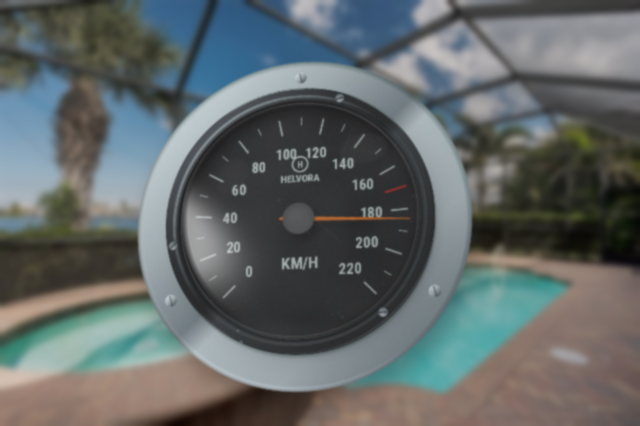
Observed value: 185; km/h
